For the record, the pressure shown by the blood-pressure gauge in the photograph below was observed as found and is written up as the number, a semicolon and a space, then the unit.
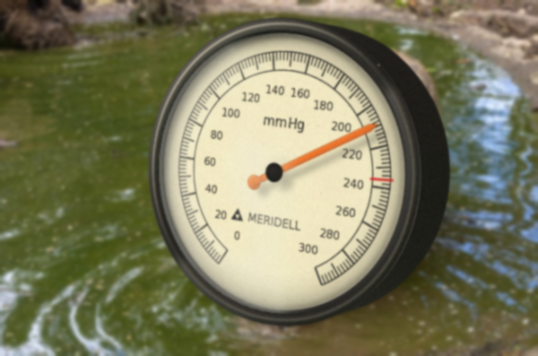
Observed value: 210; mmHg
